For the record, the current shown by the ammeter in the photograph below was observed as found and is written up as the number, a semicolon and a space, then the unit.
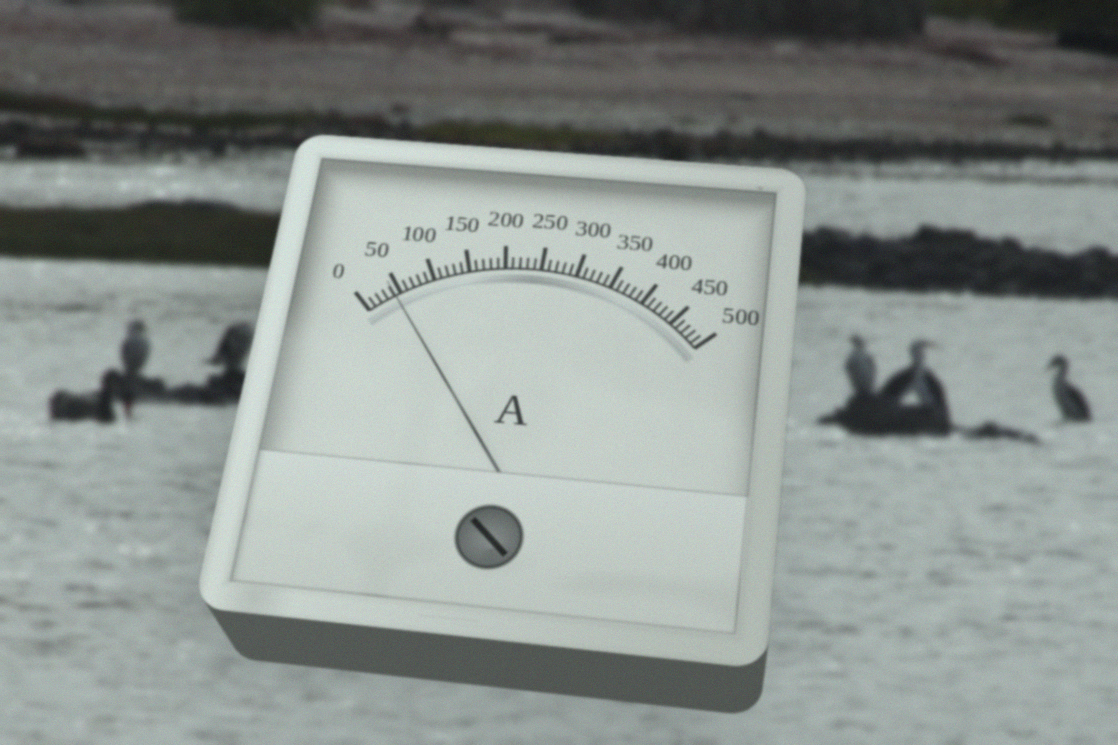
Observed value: 40; A
